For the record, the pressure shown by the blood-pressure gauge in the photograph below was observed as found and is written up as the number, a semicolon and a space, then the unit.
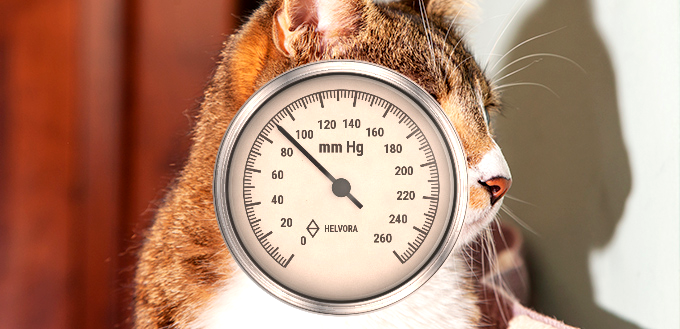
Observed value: 90; mmHg
